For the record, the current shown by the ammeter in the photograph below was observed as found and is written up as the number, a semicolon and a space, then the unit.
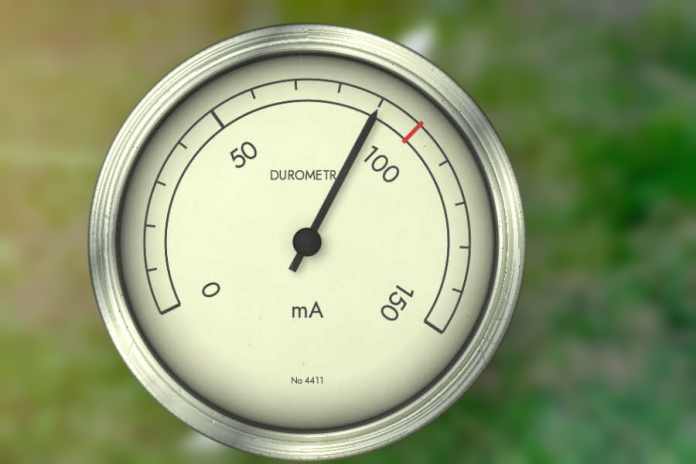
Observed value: 90; mA
